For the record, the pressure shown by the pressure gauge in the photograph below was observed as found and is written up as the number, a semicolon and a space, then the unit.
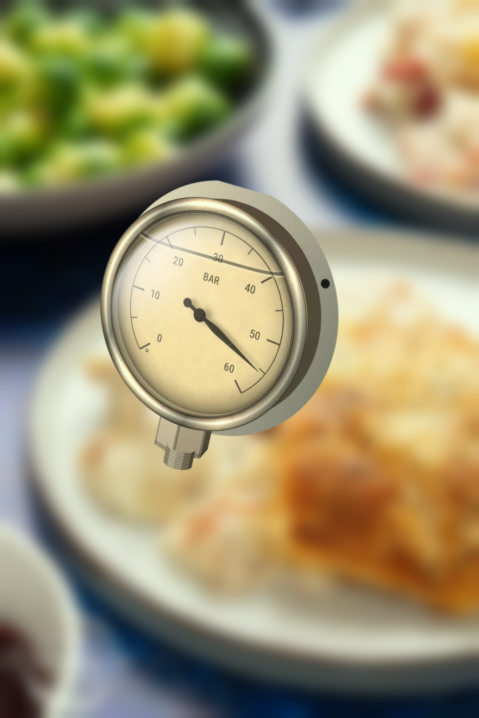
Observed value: 55; bar
